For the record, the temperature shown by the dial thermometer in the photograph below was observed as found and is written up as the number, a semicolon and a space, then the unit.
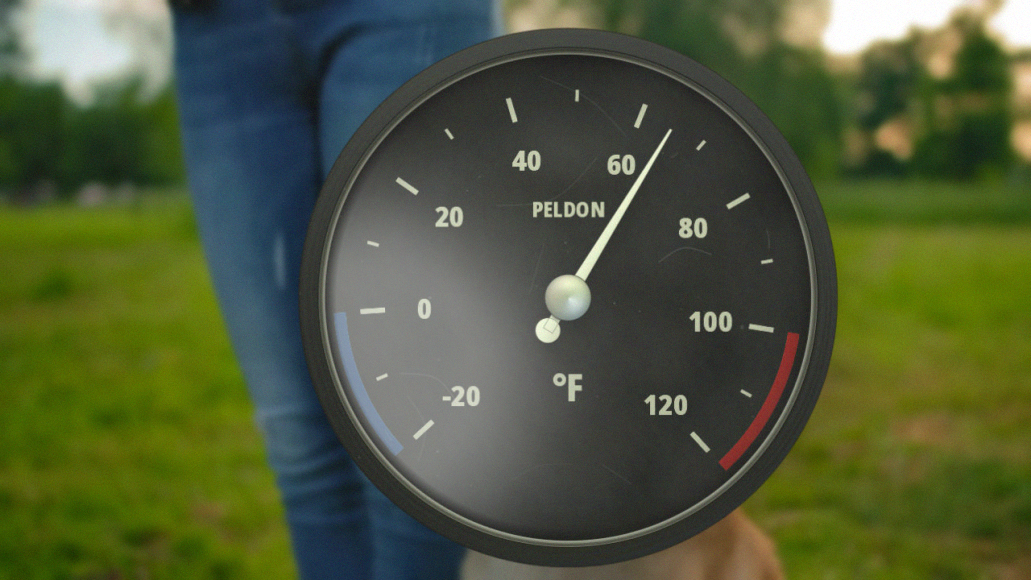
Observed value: 65; °F
